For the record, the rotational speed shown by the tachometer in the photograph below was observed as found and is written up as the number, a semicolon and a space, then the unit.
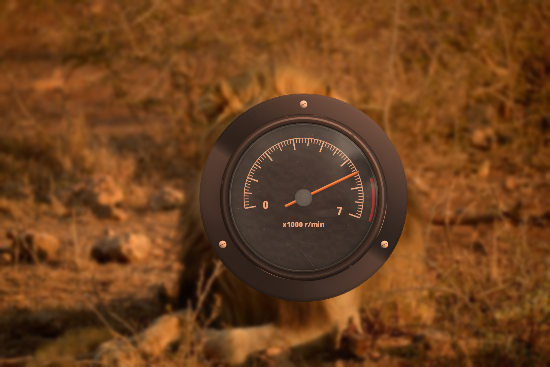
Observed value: 5500; rpm
